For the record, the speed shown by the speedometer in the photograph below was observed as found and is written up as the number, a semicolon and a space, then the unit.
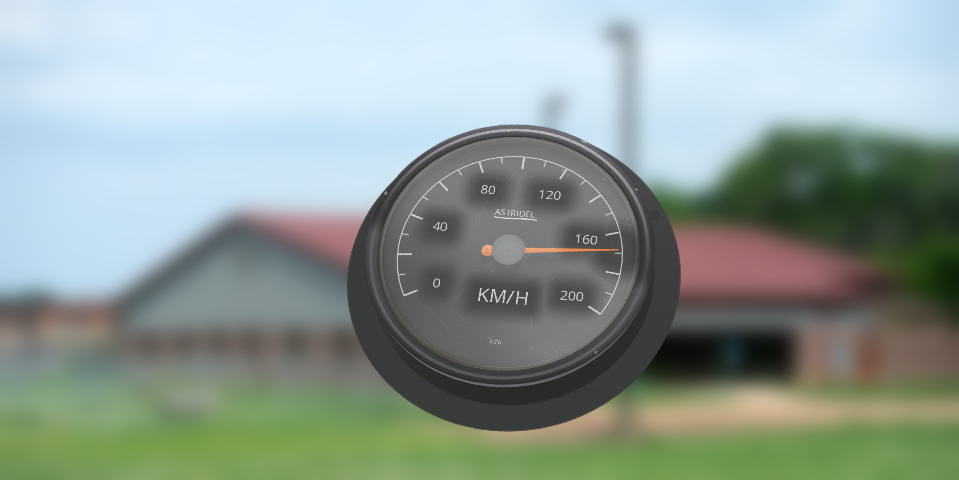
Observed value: 170; km/h
